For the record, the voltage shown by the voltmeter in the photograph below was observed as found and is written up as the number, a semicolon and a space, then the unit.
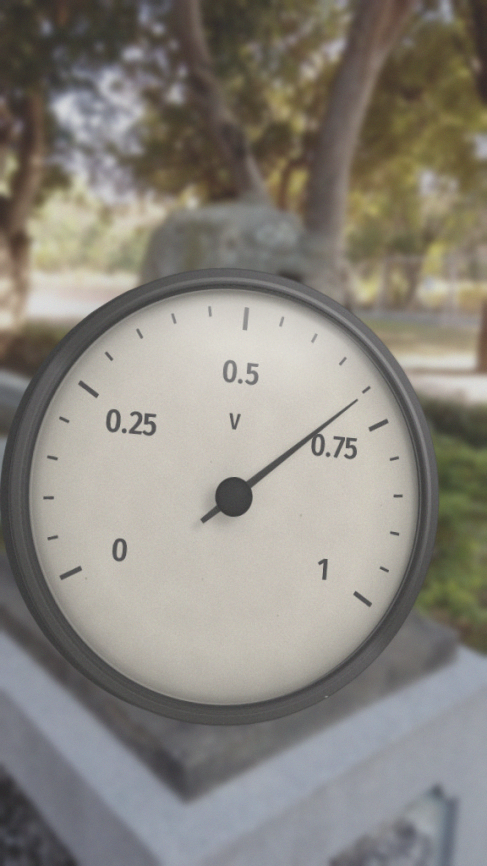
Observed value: 0.7; V
